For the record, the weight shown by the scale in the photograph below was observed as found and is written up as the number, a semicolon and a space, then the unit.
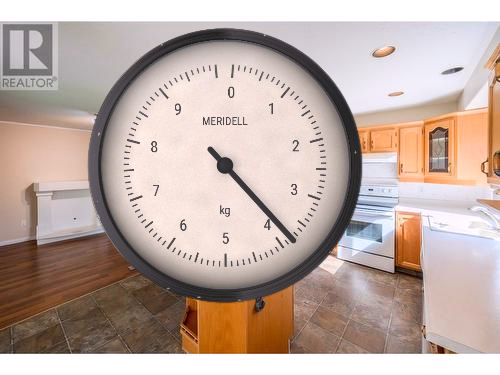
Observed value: 3.8; kg
